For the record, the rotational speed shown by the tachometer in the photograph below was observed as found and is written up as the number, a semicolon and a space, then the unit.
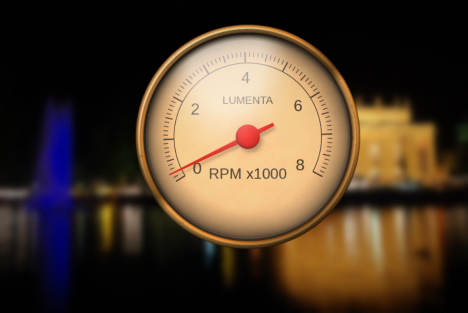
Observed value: 200; rpm
